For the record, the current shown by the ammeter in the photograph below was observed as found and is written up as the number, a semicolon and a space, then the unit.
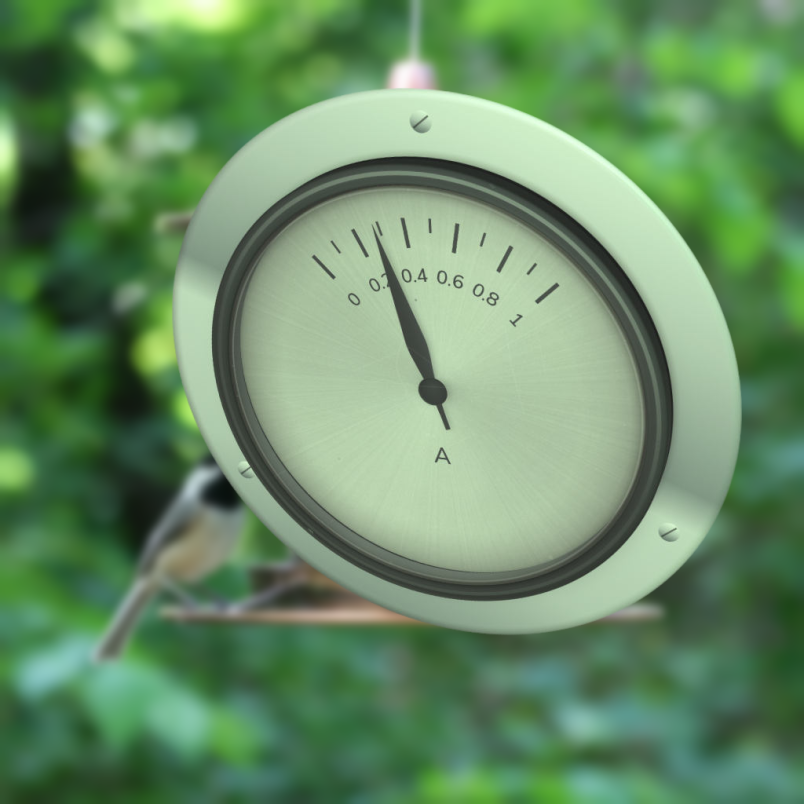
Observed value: 0.3; A
